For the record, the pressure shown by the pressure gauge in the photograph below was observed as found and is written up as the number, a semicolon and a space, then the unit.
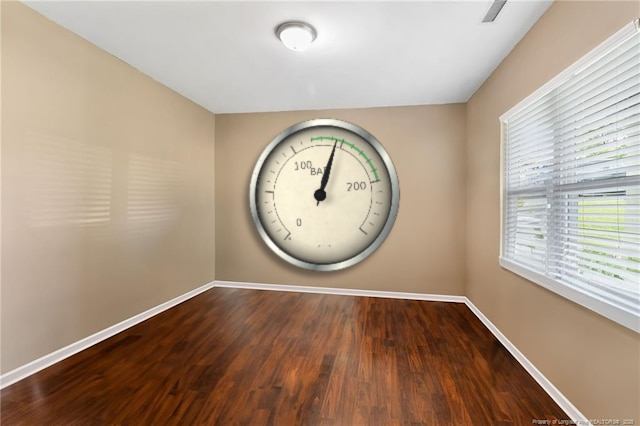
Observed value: 145; bar
